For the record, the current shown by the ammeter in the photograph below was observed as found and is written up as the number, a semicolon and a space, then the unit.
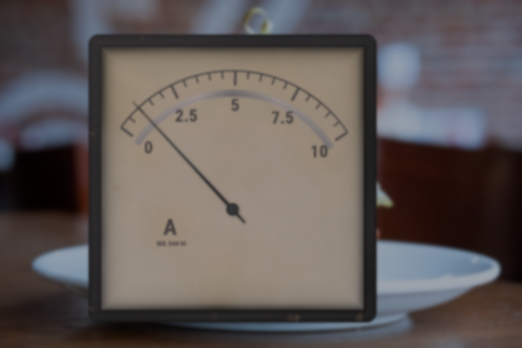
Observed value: 1; A
